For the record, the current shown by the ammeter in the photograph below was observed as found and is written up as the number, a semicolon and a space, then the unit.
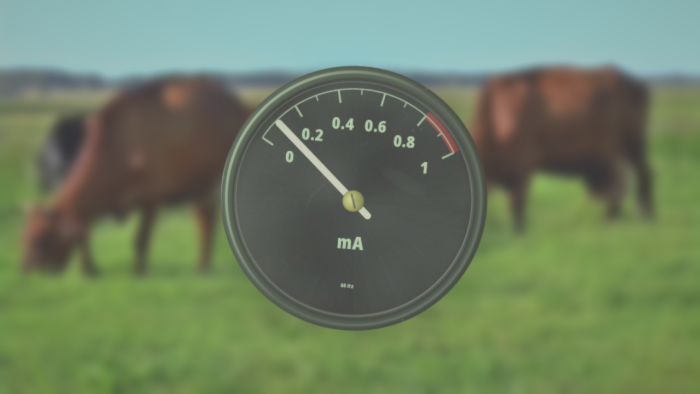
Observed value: 0.1; mA
